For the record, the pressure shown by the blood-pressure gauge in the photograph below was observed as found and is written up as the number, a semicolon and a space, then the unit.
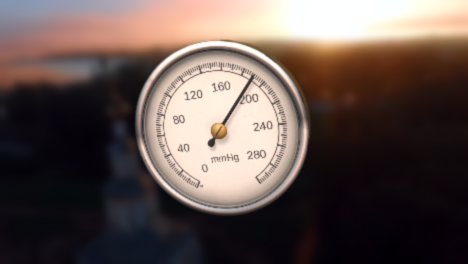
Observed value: 190; mmHg
